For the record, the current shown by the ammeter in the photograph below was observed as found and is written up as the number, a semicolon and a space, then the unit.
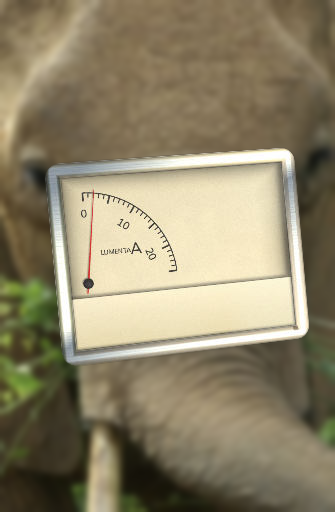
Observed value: 2; A
